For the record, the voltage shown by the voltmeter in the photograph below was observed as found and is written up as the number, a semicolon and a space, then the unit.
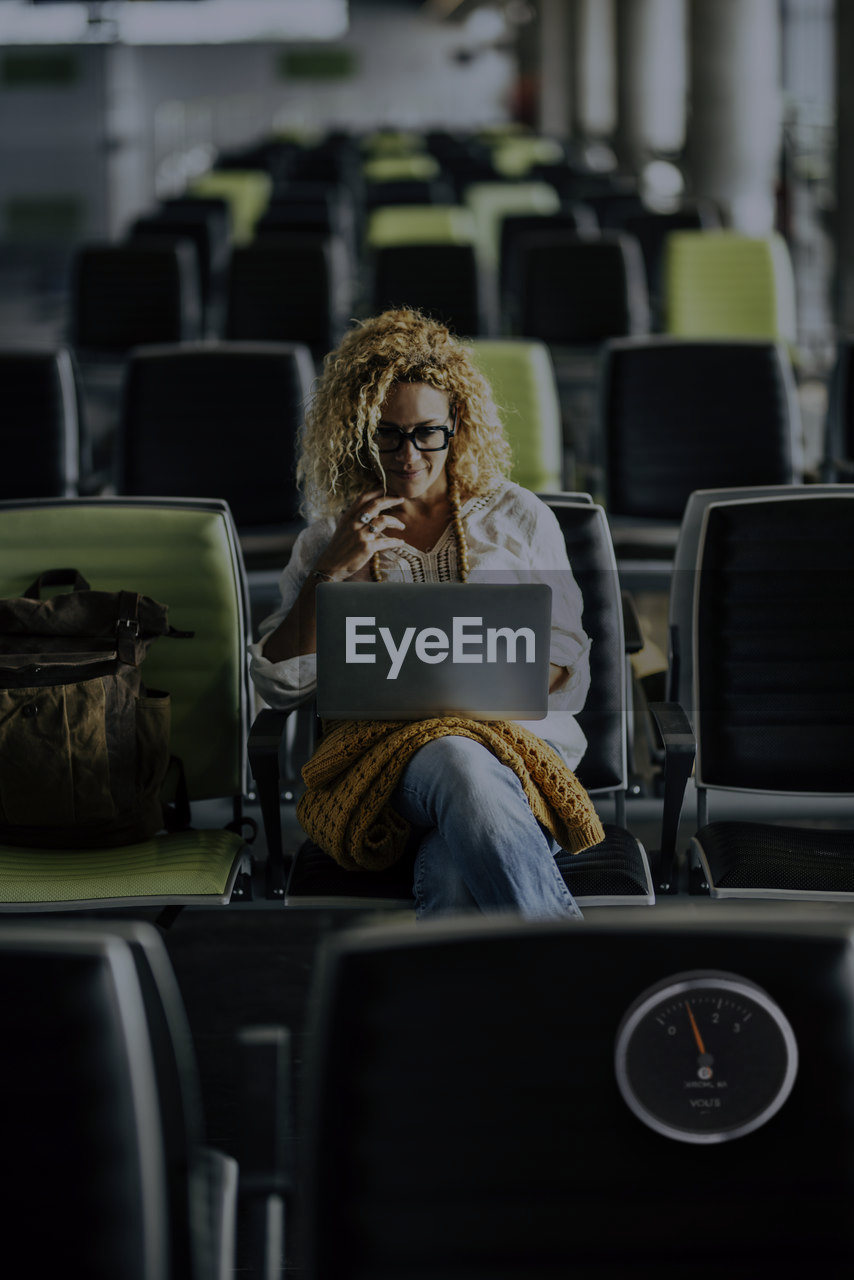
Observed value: 1; V
